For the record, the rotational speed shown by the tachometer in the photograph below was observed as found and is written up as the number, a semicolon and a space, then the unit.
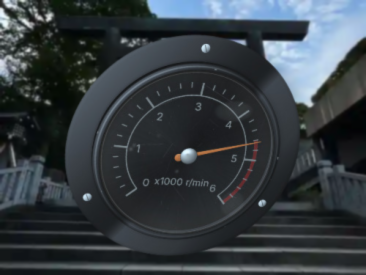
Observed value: 4600; rpm
